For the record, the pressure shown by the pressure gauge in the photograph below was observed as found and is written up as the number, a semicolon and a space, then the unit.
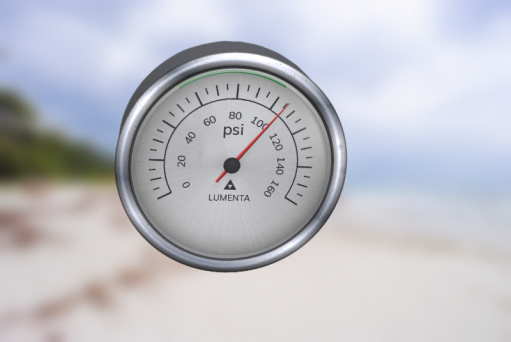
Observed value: 105; psi
